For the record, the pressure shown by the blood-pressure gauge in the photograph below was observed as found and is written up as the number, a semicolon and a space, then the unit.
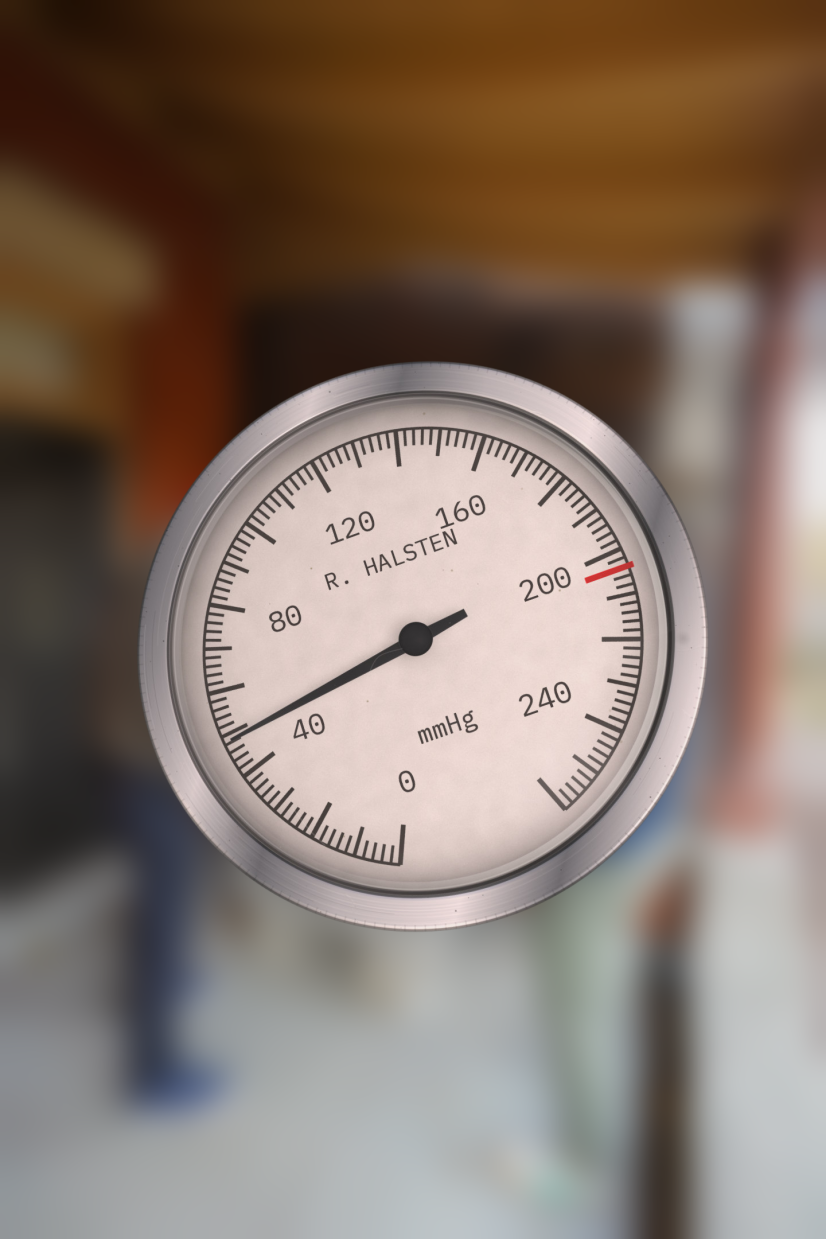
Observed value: 48; mmHg
